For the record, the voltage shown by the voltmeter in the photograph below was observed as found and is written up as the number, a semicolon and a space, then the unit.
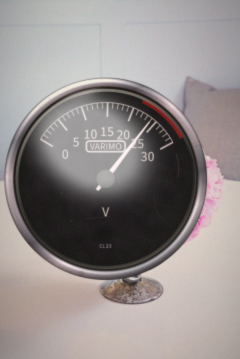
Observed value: 24; V
